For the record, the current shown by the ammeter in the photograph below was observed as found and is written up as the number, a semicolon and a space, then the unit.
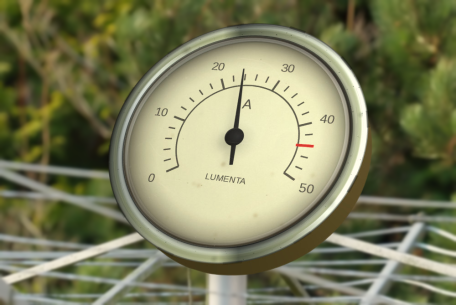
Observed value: 24; A
